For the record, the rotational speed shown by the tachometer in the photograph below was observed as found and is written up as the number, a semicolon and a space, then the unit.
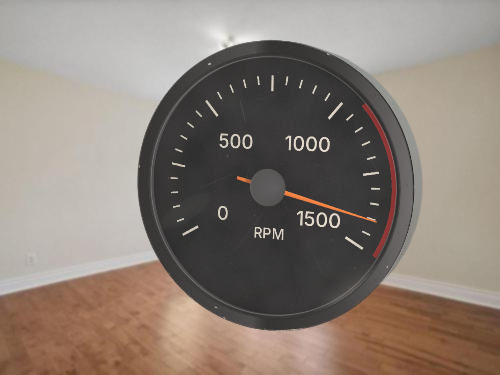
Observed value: 1400; rpm
